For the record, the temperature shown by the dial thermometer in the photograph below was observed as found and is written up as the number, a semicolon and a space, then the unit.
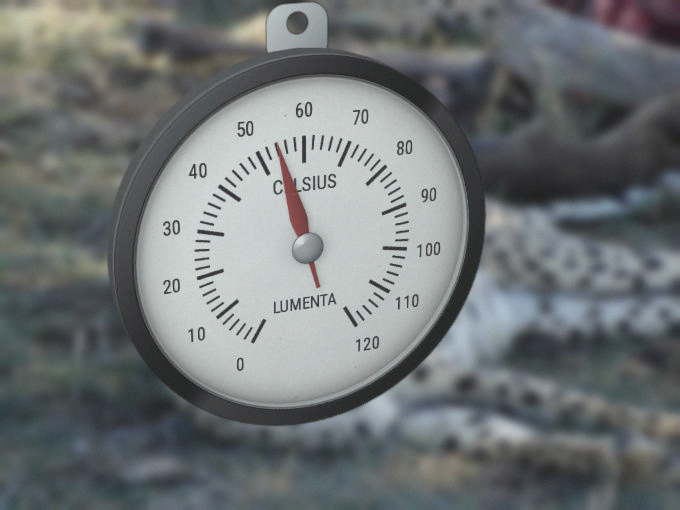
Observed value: 54; °C
